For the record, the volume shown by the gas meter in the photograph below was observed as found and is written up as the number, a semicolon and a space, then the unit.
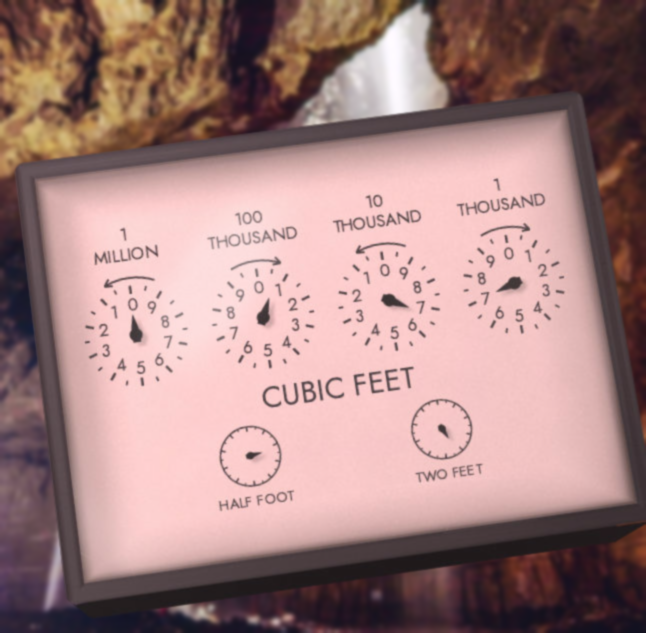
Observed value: 6700; ft³
